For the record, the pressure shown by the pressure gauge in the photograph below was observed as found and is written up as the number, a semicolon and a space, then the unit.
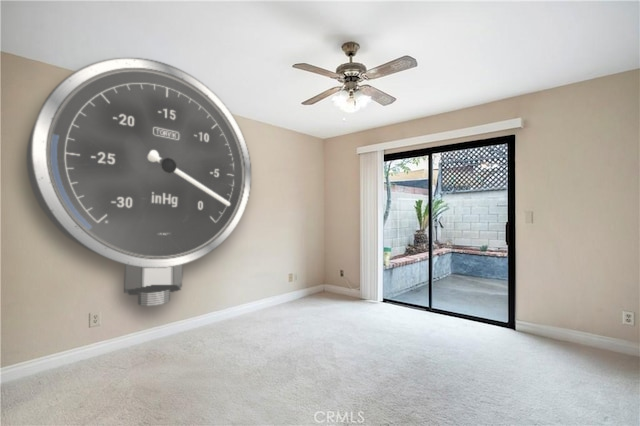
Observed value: -2; inHg
